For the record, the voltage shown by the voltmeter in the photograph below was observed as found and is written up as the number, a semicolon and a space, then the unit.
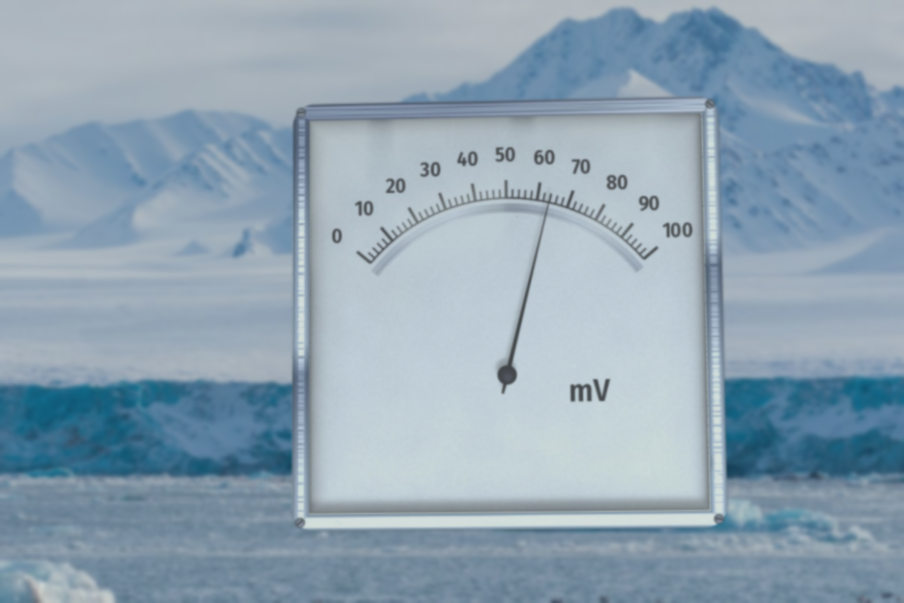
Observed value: 64; mV
